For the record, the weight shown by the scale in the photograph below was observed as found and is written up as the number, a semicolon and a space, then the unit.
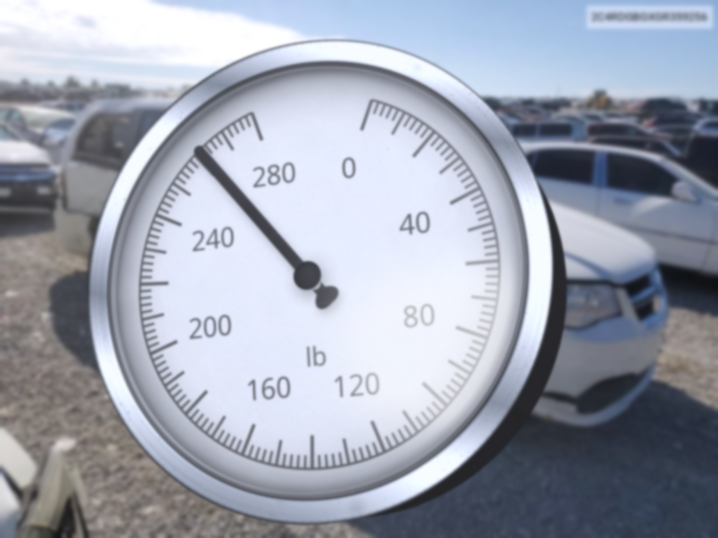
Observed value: 262; lb
